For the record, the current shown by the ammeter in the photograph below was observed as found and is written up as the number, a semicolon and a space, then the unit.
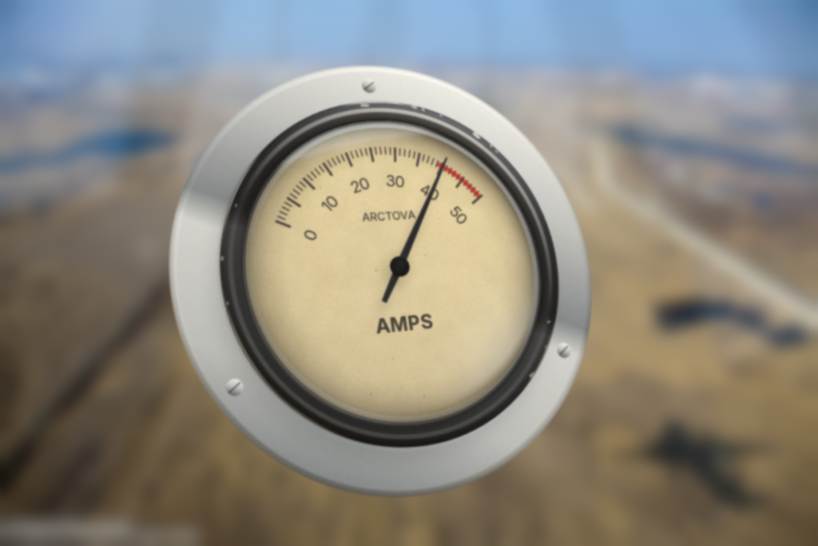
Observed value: 40; A
